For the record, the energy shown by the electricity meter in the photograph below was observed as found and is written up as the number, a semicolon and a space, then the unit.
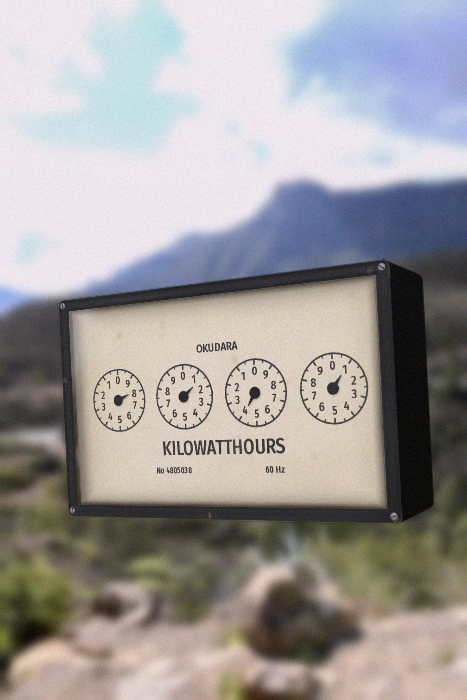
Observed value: 8141; kWh
